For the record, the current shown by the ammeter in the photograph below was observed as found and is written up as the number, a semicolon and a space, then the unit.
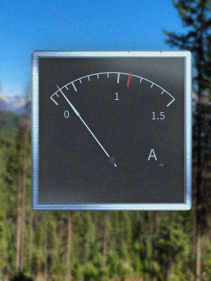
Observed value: 0.3; A
